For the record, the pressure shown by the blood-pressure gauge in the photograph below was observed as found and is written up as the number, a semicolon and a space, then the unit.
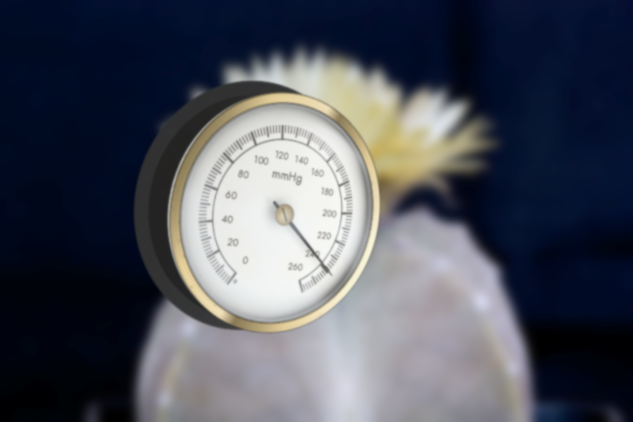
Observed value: 240; mmHg
